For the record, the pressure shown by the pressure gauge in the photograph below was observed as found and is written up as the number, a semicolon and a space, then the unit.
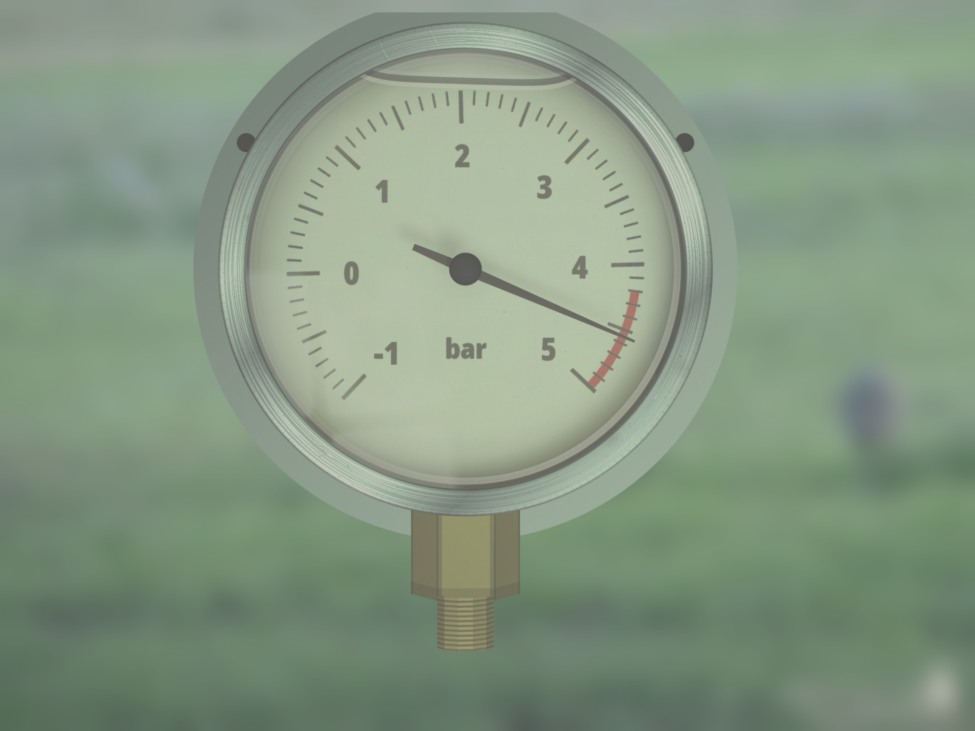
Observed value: 4.55; bar
